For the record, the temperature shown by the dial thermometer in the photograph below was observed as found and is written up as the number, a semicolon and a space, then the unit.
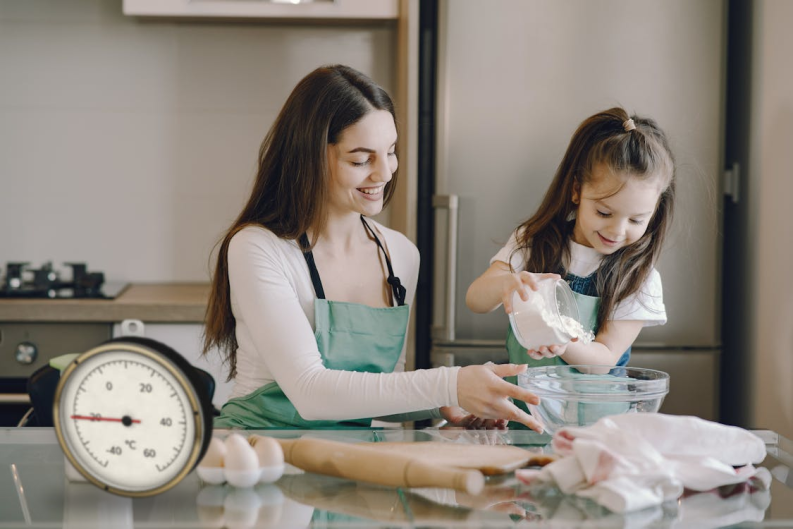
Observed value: -20; °C
